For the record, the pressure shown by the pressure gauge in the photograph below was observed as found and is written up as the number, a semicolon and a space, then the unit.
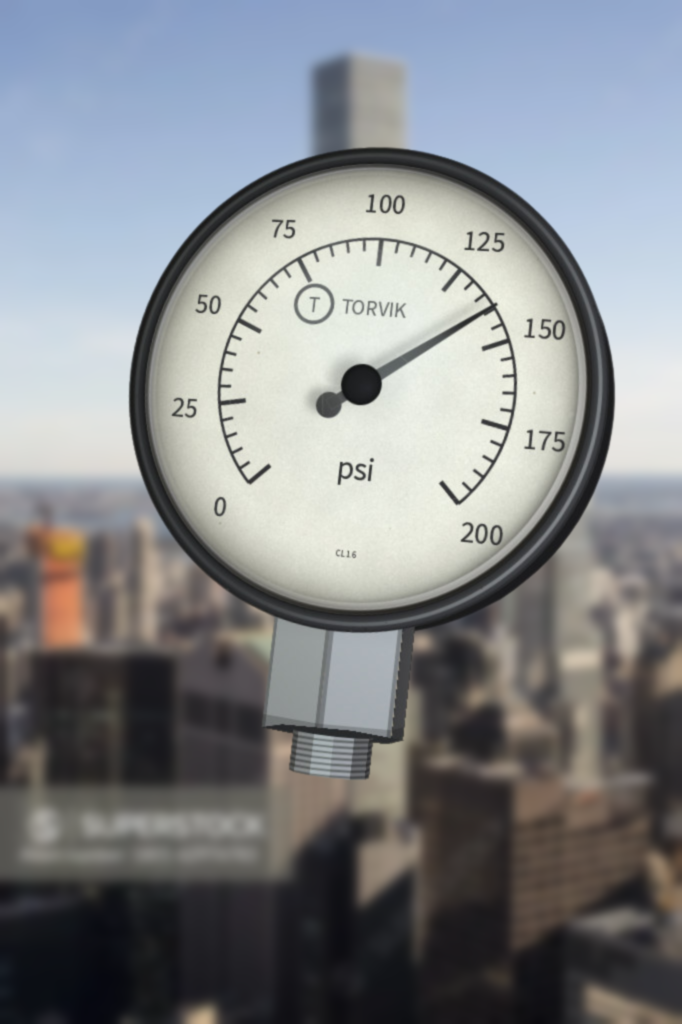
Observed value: 140; psi
